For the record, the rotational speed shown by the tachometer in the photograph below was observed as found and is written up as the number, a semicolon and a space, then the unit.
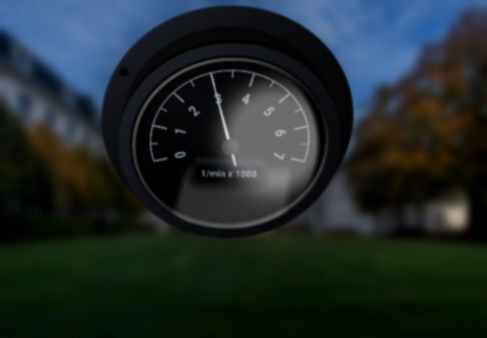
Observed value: 3000; rpm
